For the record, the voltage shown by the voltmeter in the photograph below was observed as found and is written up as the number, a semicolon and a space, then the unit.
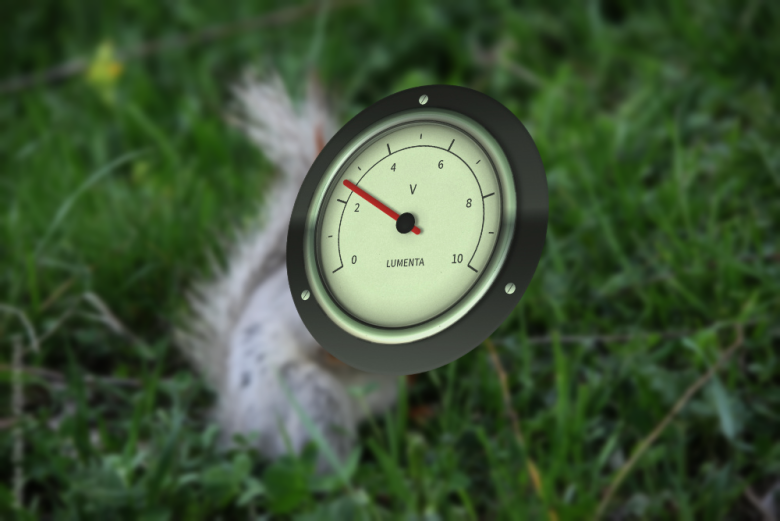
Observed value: 2.5; V
